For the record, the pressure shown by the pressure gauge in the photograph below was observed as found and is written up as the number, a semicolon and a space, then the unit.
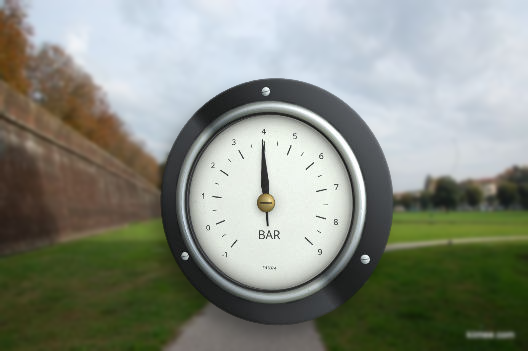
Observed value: 4; bar
